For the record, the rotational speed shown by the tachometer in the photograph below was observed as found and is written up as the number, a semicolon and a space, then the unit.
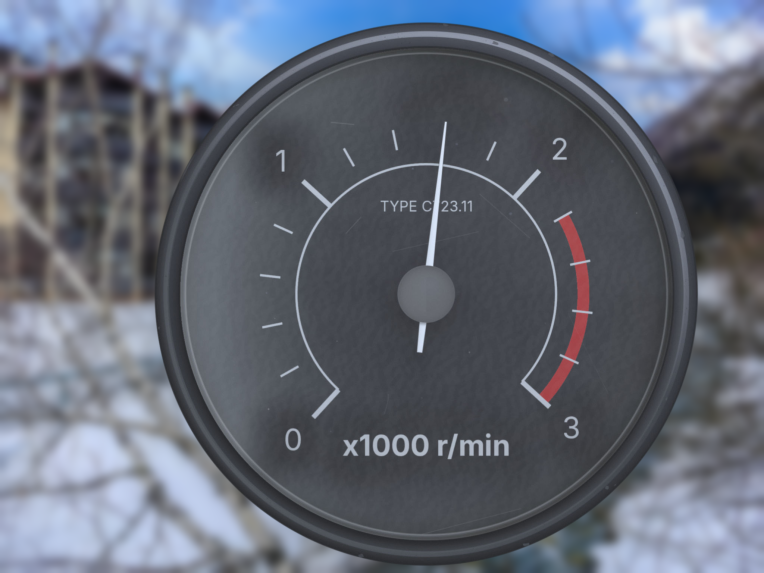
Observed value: 1600; rpm
